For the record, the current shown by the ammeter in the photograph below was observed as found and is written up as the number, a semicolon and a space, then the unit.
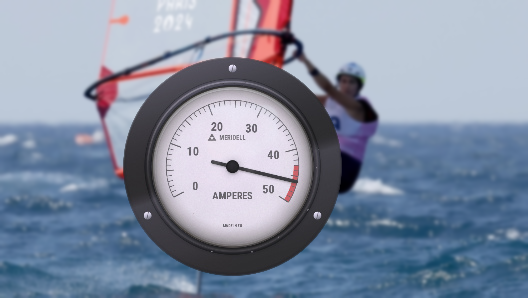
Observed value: 46; A
